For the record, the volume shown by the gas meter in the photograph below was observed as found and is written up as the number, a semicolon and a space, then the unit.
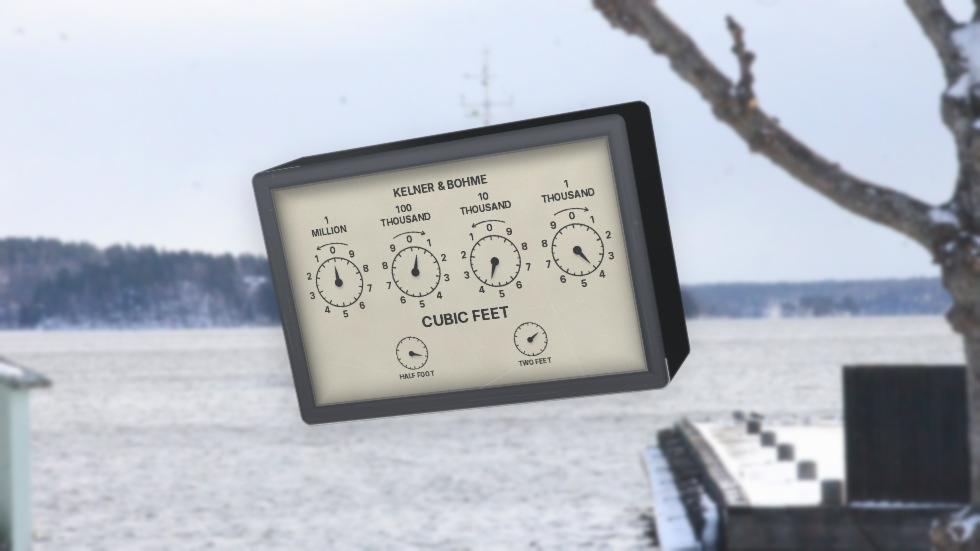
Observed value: 4400; ft³
